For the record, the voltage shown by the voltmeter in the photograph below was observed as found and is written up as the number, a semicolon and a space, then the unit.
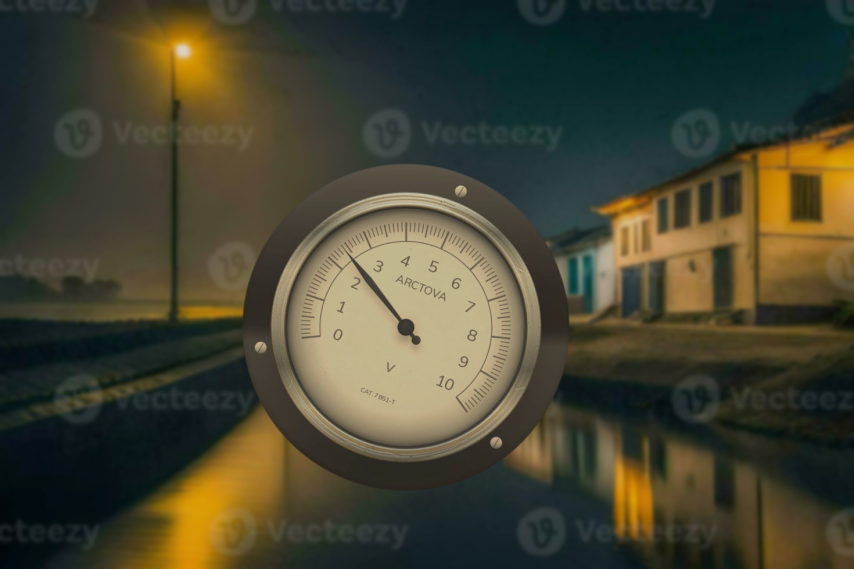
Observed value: 2.4; V
